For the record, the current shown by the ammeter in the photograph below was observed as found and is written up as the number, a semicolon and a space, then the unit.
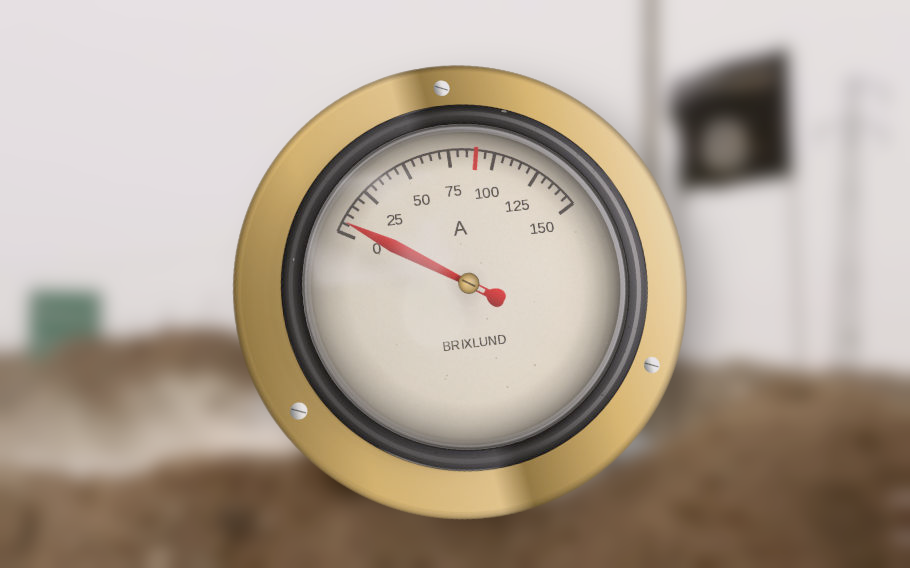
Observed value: 5; A
